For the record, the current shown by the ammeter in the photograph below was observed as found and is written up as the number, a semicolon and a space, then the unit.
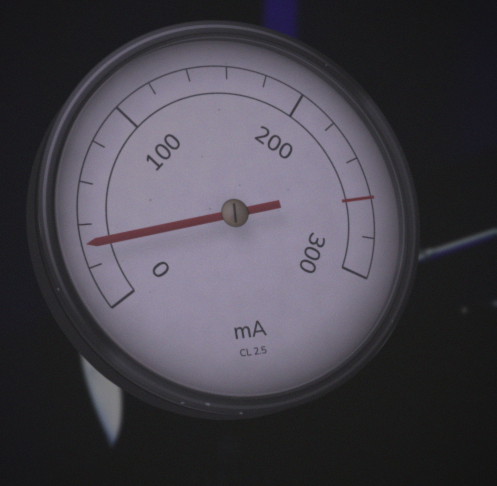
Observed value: 30; mA
